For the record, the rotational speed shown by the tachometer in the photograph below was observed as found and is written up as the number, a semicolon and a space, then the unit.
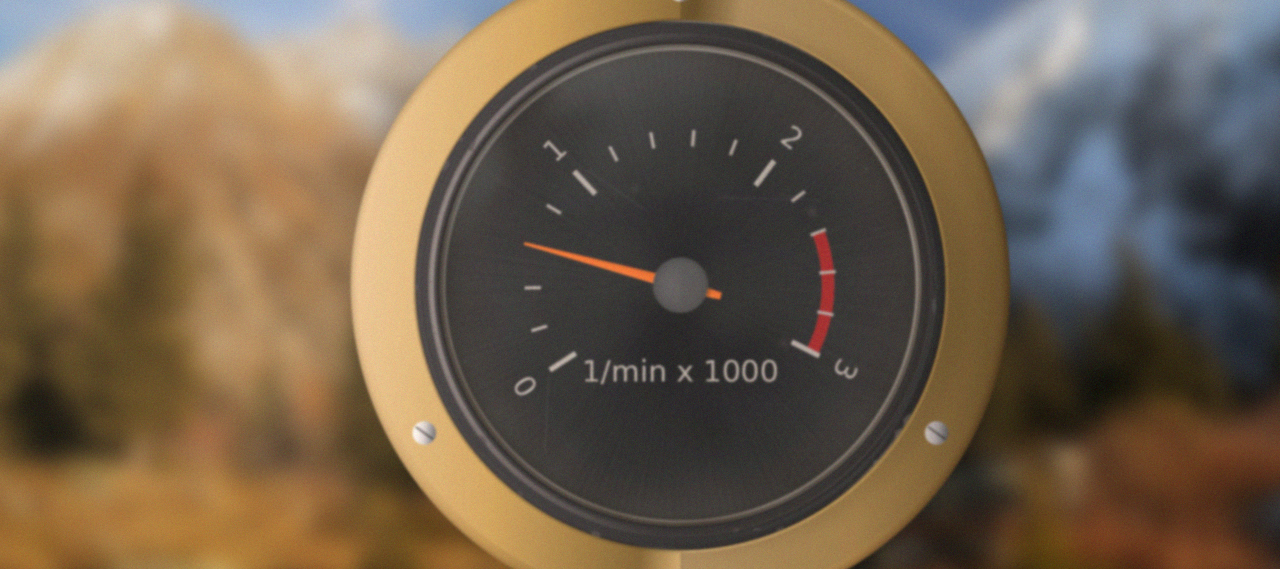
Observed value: 600; rpm
